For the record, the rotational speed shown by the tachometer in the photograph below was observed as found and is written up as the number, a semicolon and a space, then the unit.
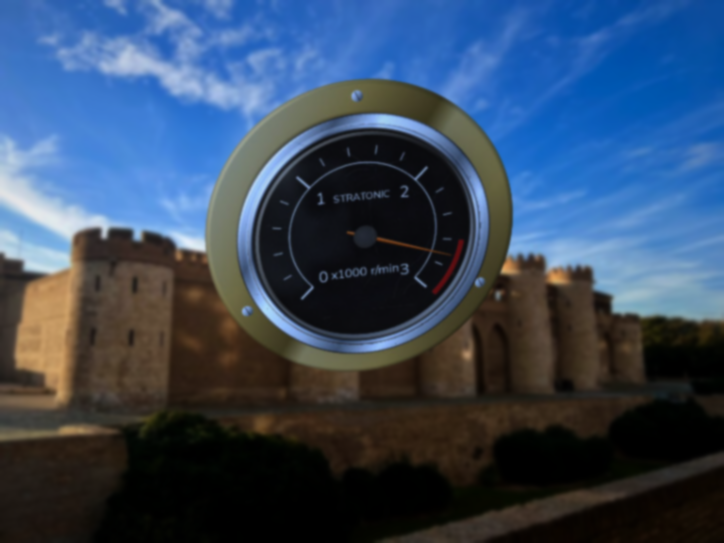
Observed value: 2700; rpm
